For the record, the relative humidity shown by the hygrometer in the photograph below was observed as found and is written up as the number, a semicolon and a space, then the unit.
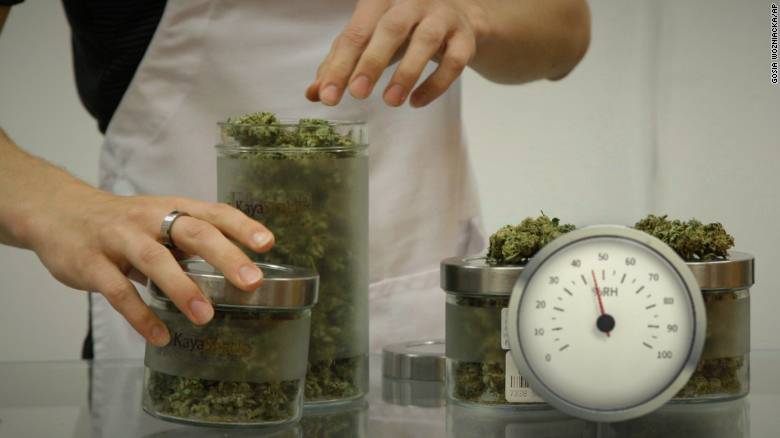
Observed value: 45; %
